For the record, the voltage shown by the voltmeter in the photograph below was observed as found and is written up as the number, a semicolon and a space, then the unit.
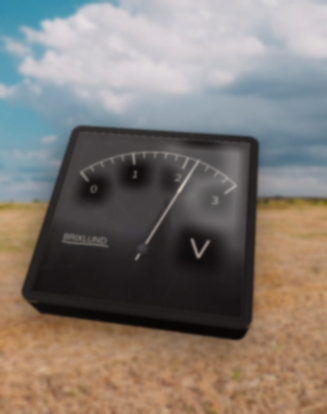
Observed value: 2.2; V
